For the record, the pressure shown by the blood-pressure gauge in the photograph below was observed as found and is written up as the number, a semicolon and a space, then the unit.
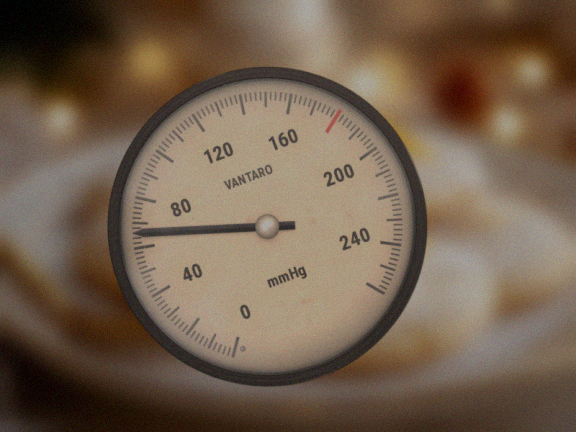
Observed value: 66; mmHg
